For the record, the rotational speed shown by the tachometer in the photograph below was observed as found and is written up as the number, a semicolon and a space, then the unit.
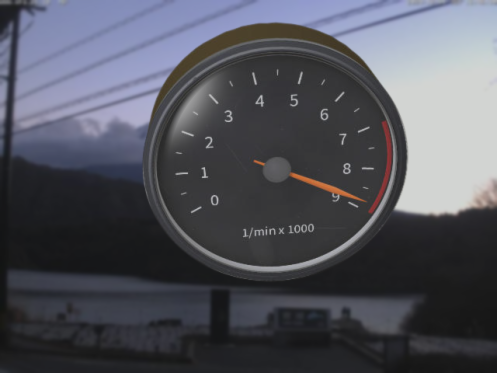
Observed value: 8750; rpm
